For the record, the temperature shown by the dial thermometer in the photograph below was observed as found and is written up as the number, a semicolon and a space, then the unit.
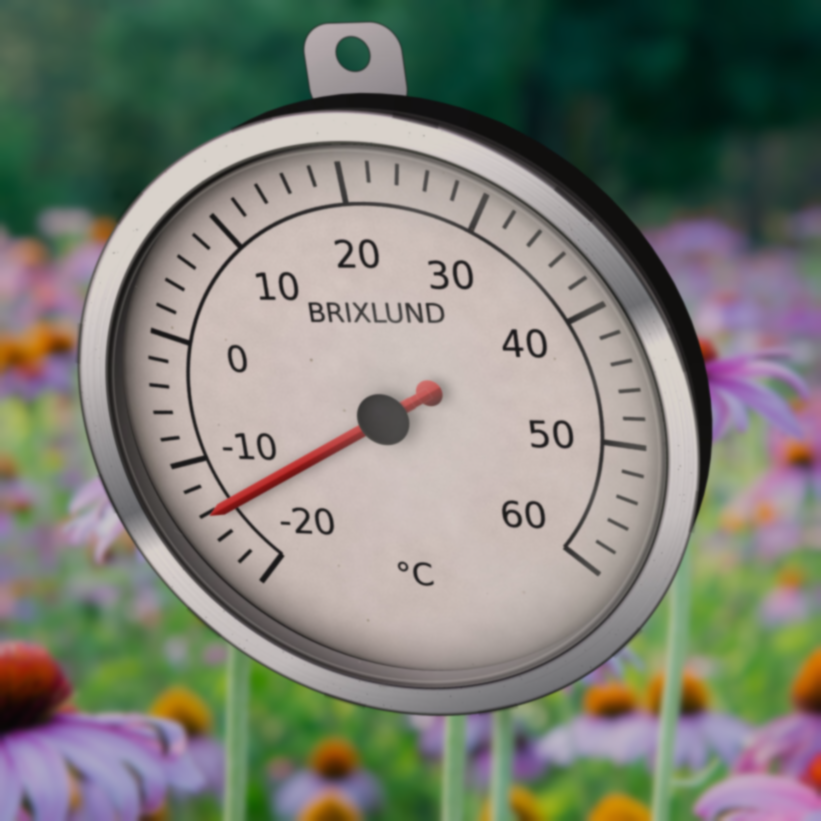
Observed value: -14; °C
